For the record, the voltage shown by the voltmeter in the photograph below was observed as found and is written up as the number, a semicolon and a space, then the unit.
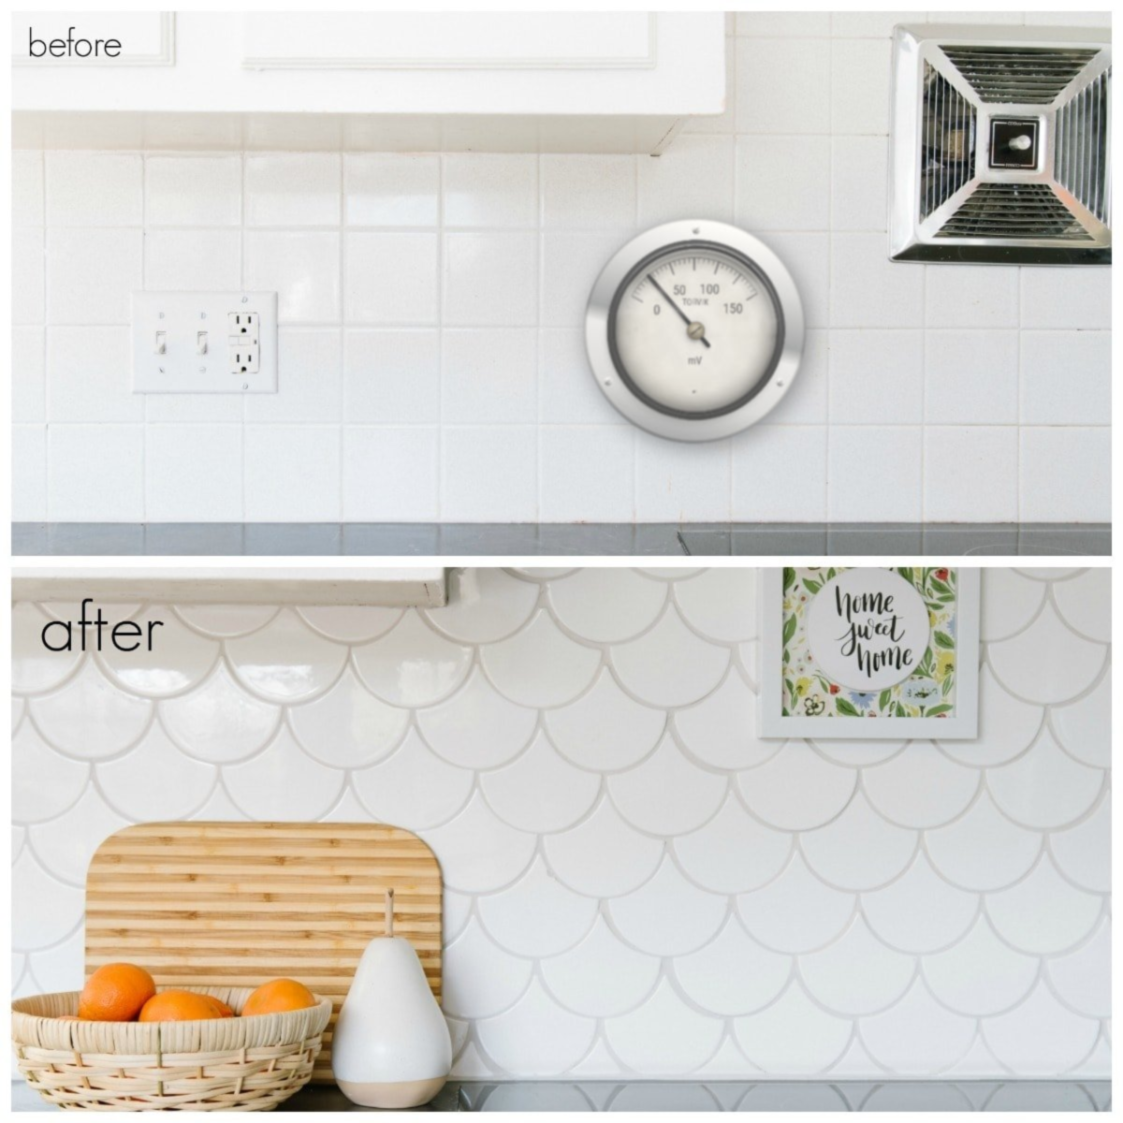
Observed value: 25; mV
